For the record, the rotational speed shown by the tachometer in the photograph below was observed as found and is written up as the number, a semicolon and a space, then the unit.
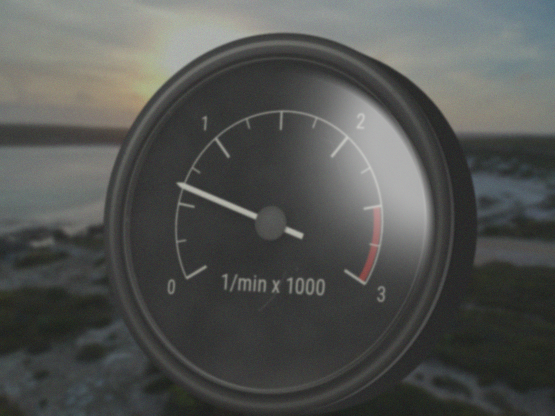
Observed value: 625; rpm
